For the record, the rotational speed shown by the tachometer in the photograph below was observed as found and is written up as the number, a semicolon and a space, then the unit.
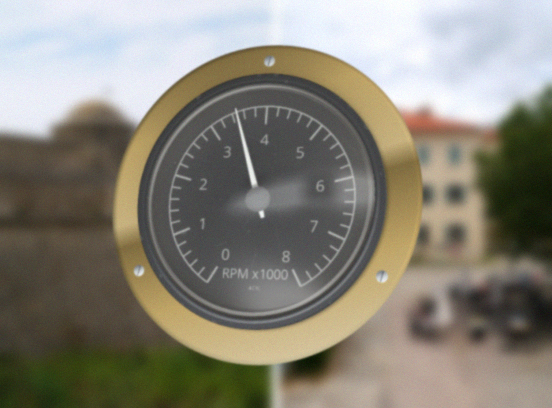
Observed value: 3500; rpm
